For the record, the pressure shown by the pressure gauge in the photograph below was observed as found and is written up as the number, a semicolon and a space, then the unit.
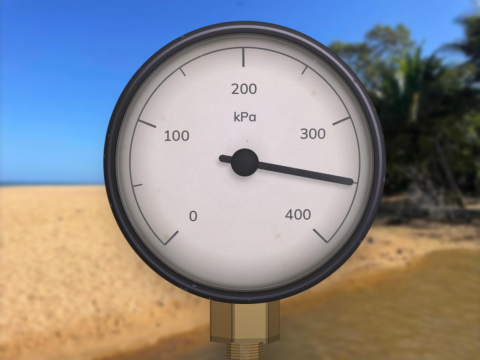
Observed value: 350; kPa
